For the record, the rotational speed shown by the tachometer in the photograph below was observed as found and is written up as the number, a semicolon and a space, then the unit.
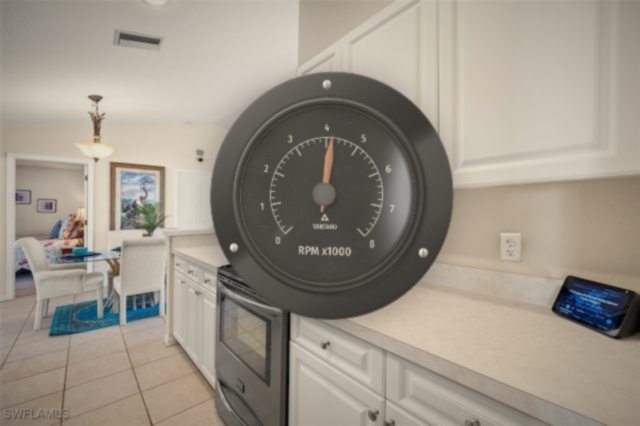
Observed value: 4200; rpm
